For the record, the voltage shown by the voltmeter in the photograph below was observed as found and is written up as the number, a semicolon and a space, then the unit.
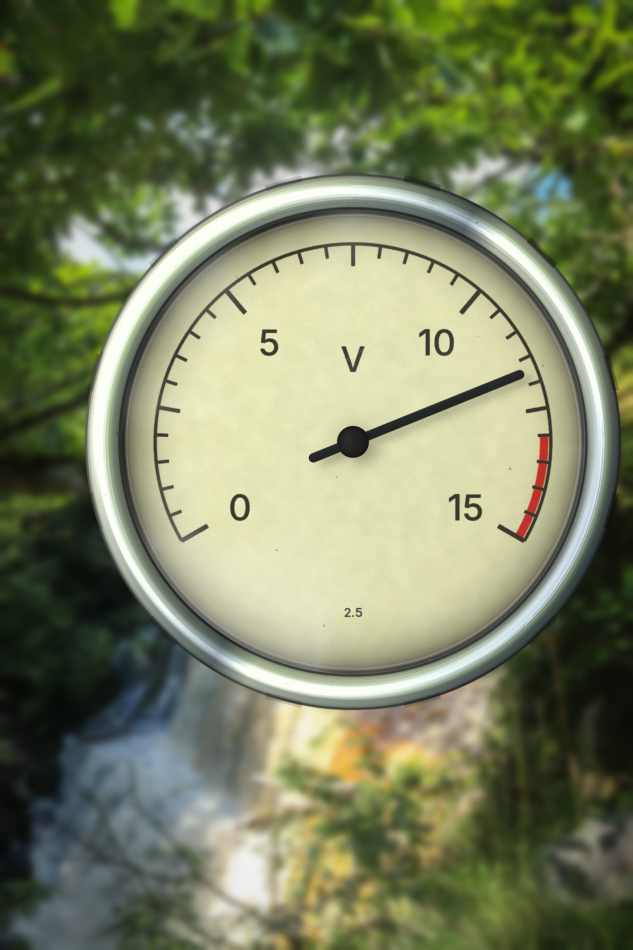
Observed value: 11.75; V
